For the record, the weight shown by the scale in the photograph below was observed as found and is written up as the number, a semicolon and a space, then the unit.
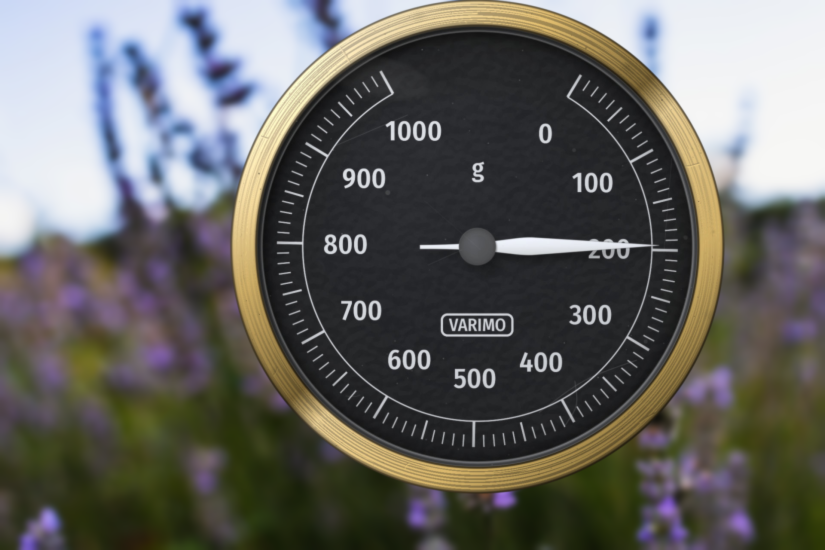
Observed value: 195; g
